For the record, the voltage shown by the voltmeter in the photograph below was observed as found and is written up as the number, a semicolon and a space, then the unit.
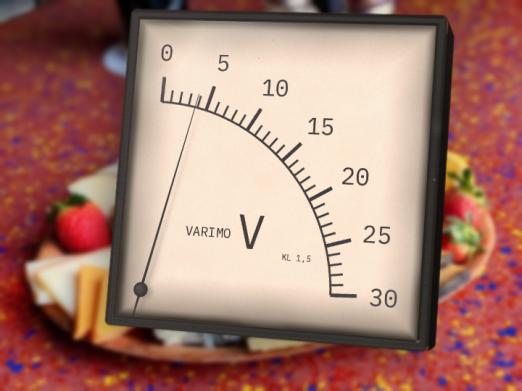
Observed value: 4; V
